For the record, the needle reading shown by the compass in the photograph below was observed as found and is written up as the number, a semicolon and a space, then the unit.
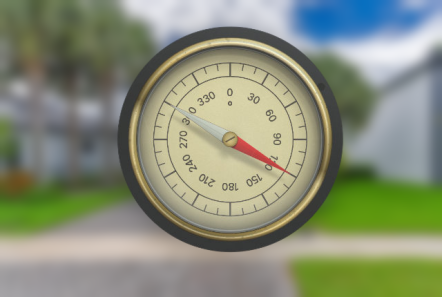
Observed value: 120; °
